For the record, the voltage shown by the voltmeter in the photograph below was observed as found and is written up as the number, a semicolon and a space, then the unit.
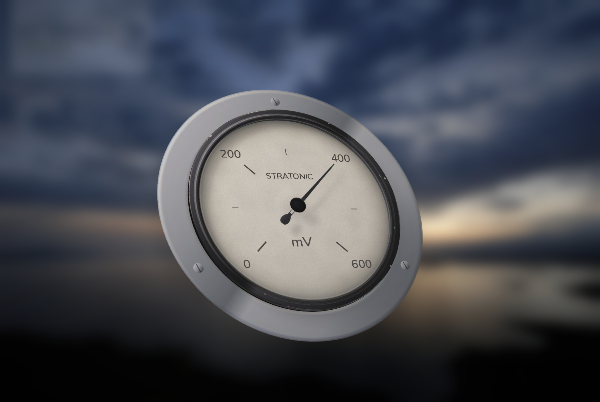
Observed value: 400; mV
